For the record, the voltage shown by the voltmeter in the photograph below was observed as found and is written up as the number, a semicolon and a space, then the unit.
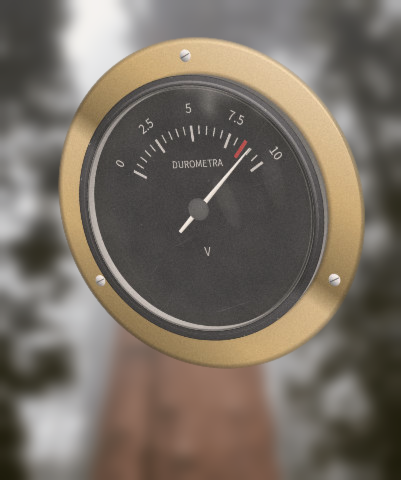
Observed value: 9; V
